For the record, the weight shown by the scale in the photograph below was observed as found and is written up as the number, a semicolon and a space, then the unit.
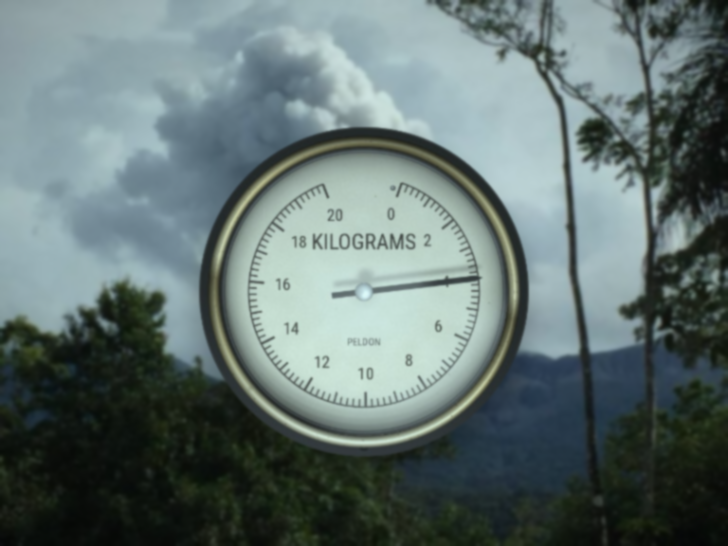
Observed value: 4; kg
